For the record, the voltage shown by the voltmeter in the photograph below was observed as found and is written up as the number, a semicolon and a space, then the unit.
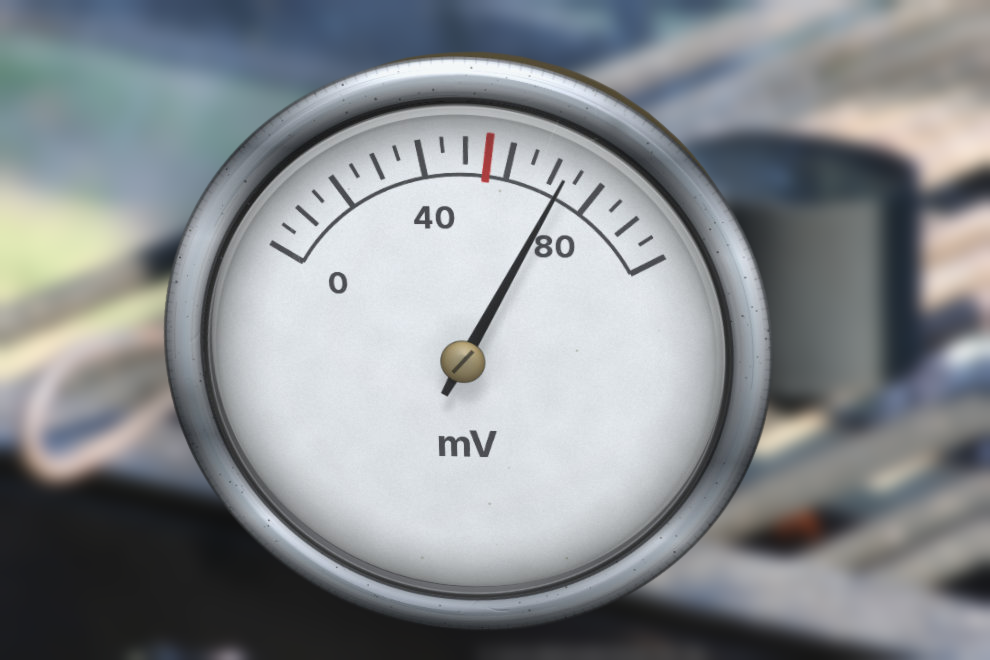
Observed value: 72.5; mV
